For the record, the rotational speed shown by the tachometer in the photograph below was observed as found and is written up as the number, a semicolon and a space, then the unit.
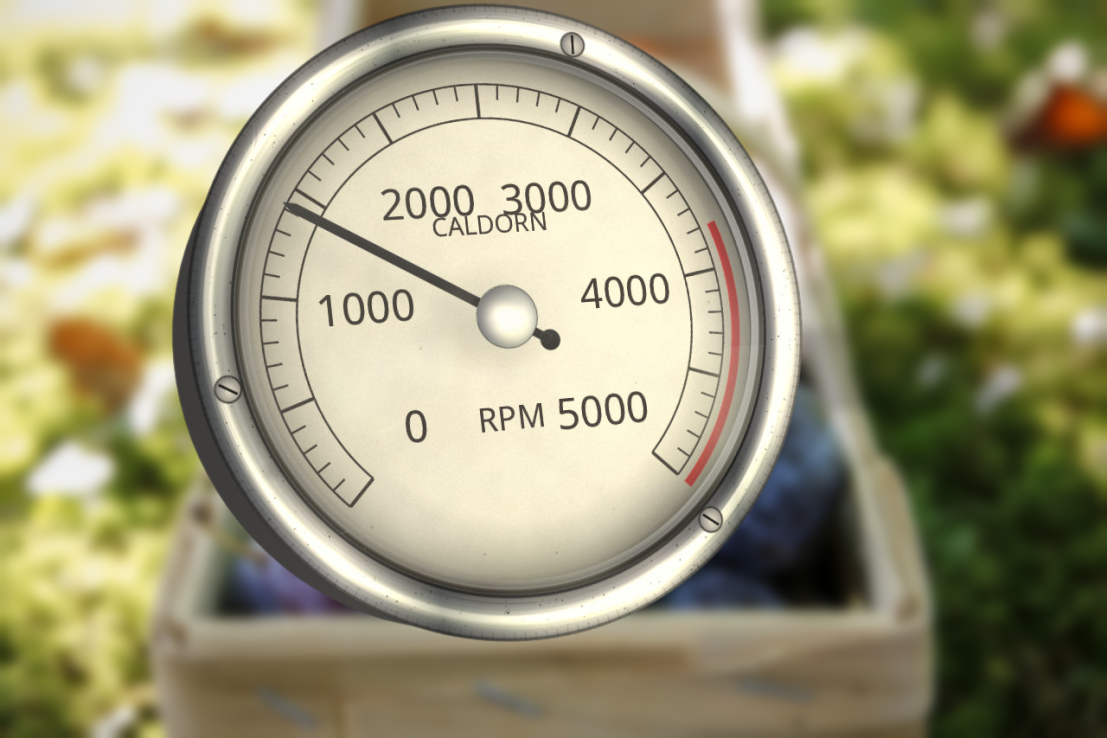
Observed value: 1400; rpm
